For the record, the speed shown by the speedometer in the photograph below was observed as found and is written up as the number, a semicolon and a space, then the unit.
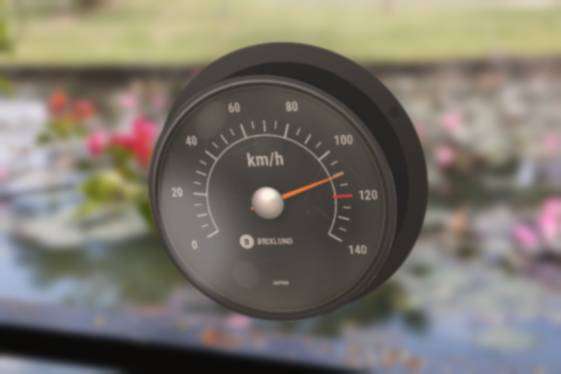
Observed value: 110; km/h
